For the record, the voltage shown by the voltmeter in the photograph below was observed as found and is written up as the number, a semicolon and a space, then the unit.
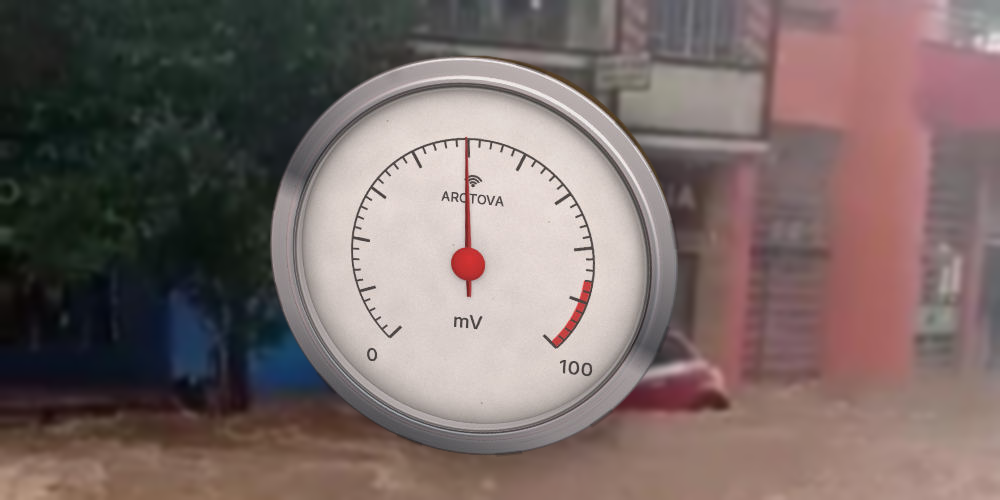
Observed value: 50; mV
